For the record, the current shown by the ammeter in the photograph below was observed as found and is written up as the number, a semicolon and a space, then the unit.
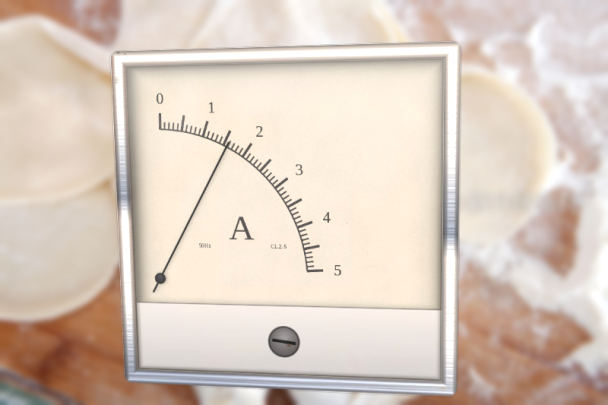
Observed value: 1.6; A
